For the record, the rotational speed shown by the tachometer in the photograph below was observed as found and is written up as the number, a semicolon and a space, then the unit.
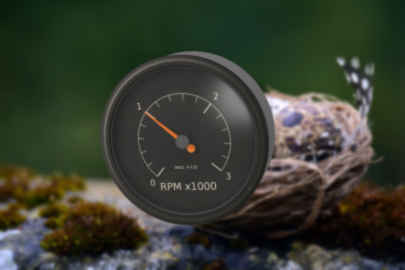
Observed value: 1000; rpm
